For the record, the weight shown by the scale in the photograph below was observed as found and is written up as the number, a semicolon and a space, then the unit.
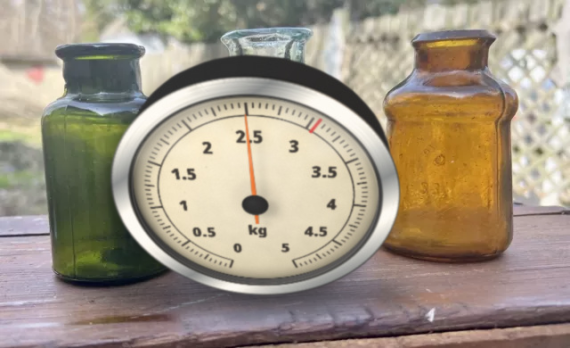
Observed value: 2.5; kg
